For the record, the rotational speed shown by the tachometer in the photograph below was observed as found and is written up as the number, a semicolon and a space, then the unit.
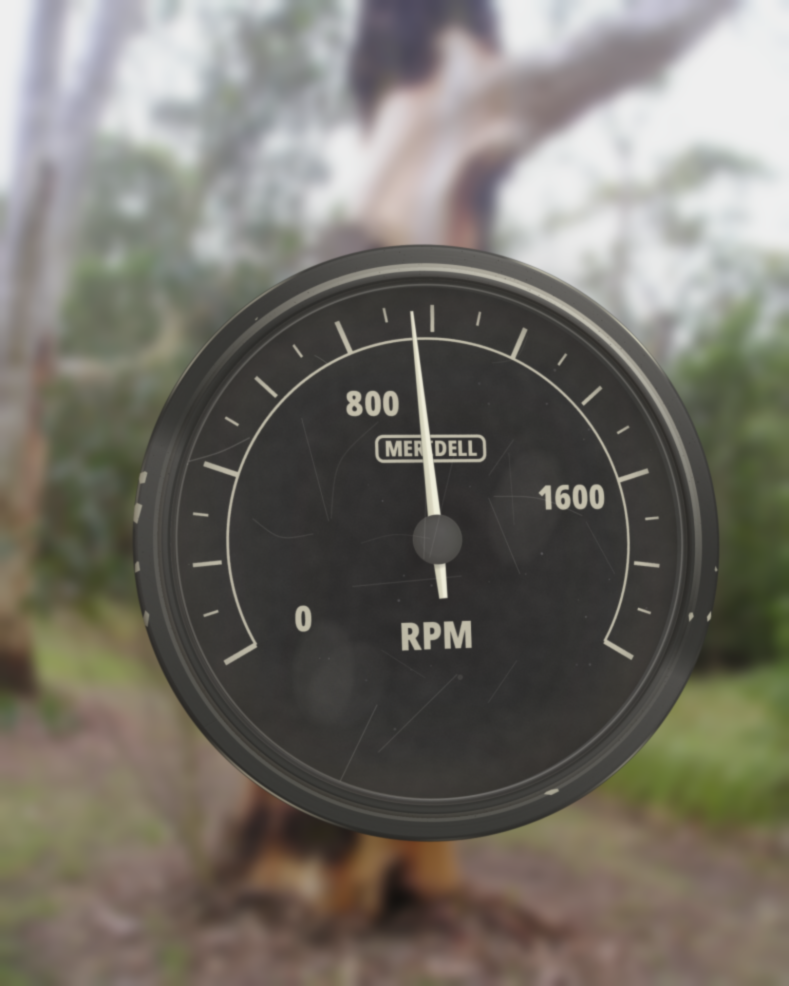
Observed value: 950; rpm
